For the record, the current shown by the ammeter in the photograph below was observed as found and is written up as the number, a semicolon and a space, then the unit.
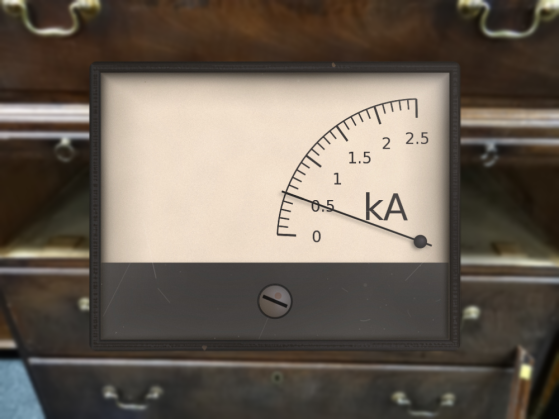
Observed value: 0.5; kA
